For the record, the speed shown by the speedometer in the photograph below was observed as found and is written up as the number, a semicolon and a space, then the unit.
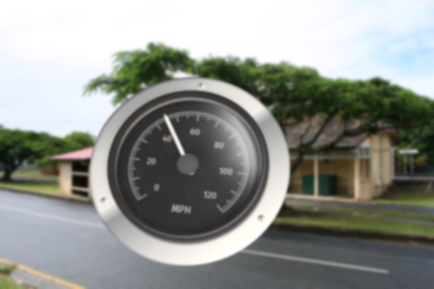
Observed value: 45; mph
